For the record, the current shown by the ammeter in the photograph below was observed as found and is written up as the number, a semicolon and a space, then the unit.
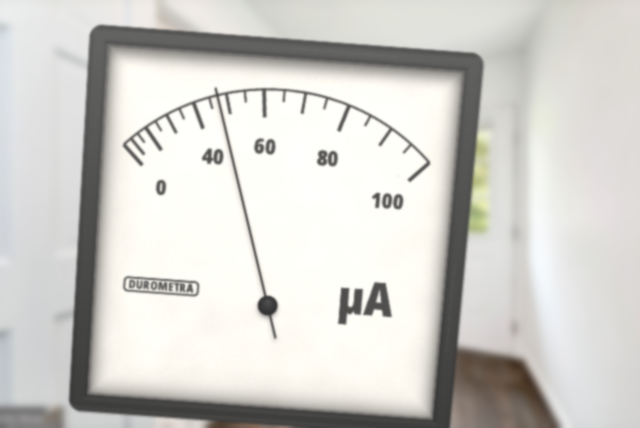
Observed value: 47.5; µA
